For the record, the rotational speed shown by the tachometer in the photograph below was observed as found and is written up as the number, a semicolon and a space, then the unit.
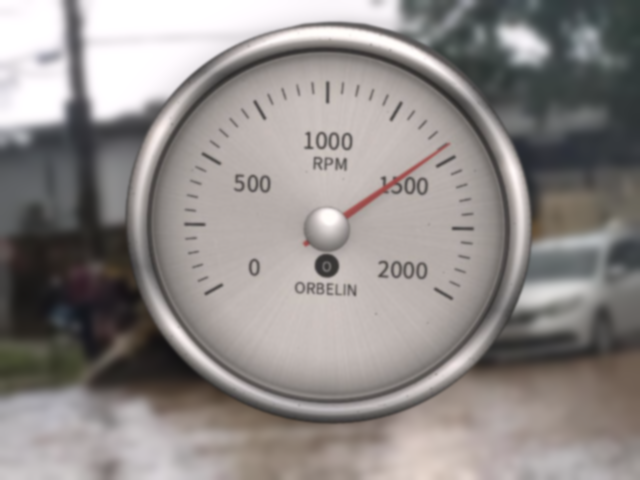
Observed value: 1450; rpm
